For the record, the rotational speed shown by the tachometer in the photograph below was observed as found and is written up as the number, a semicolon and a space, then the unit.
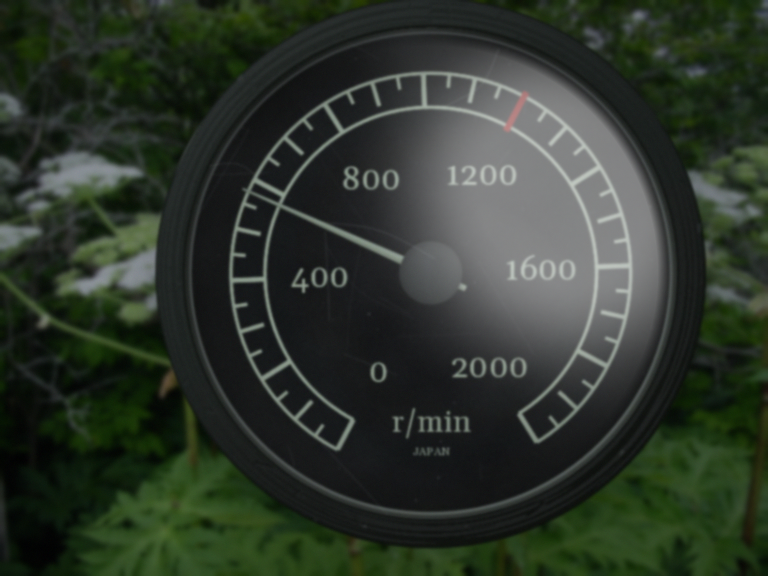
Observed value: 575; rpm
